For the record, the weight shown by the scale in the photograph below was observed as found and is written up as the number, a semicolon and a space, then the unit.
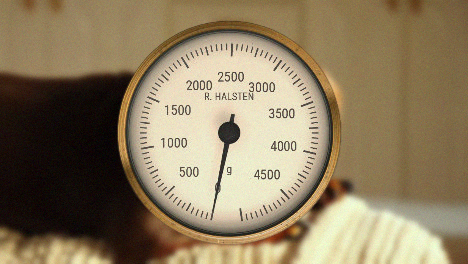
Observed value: 0; g
